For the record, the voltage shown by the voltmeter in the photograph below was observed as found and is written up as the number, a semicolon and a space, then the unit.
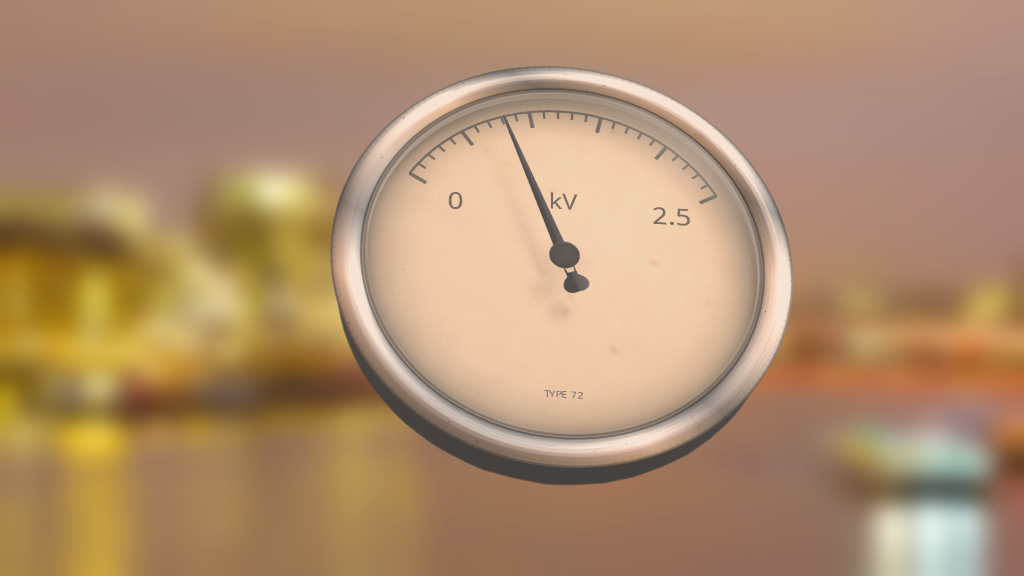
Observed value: 0.8; kV
